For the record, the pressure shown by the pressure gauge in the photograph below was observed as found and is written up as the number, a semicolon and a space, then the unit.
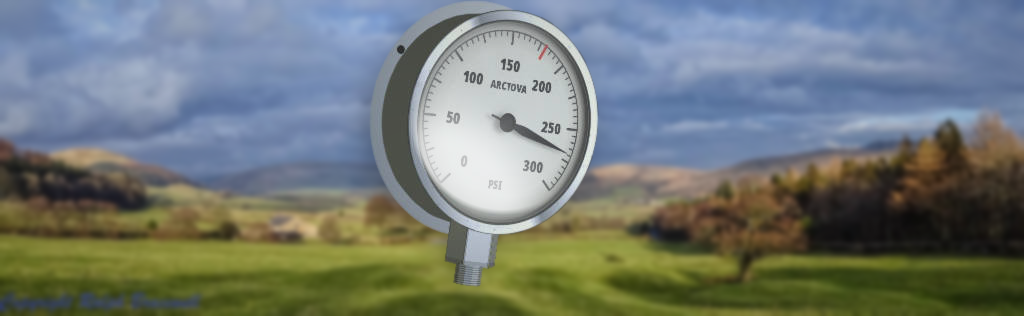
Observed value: 270; psi
